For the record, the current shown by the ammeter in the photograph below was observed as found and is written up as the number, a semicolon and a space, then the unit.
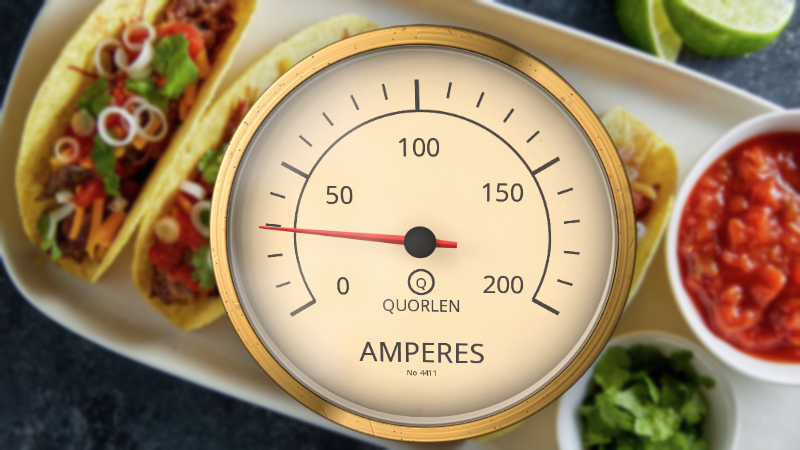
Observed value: 30; A
